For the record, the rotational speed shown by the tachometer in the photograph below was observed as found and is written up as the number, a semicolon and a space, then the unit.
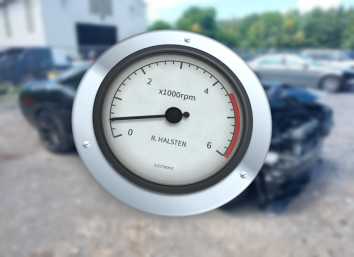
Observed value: 400; rpm
